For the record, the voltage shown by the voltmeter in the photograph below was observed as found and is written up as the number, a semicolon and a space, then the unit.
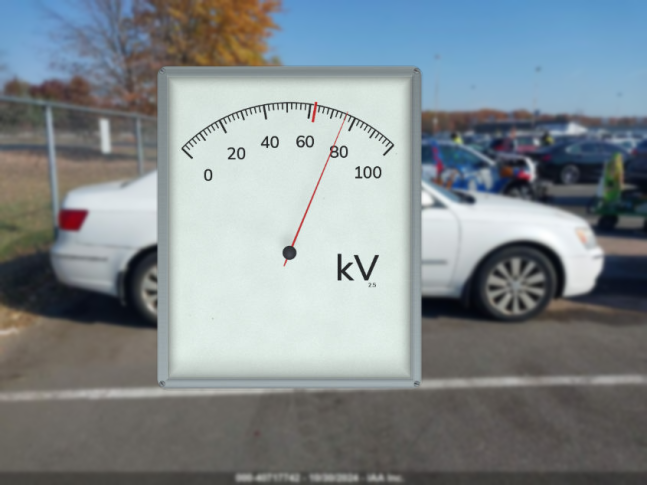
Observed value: 76; kV
